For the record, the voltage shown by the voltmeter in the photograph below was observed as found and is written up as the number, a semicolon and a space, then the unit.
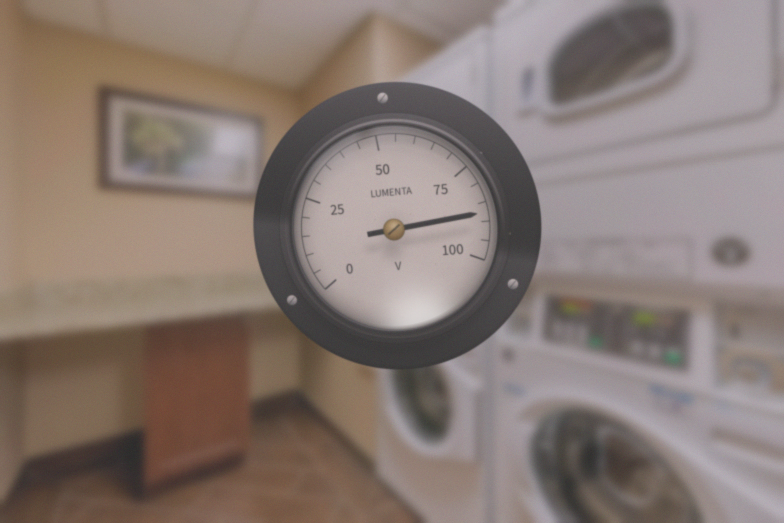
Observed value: 87.5; V
